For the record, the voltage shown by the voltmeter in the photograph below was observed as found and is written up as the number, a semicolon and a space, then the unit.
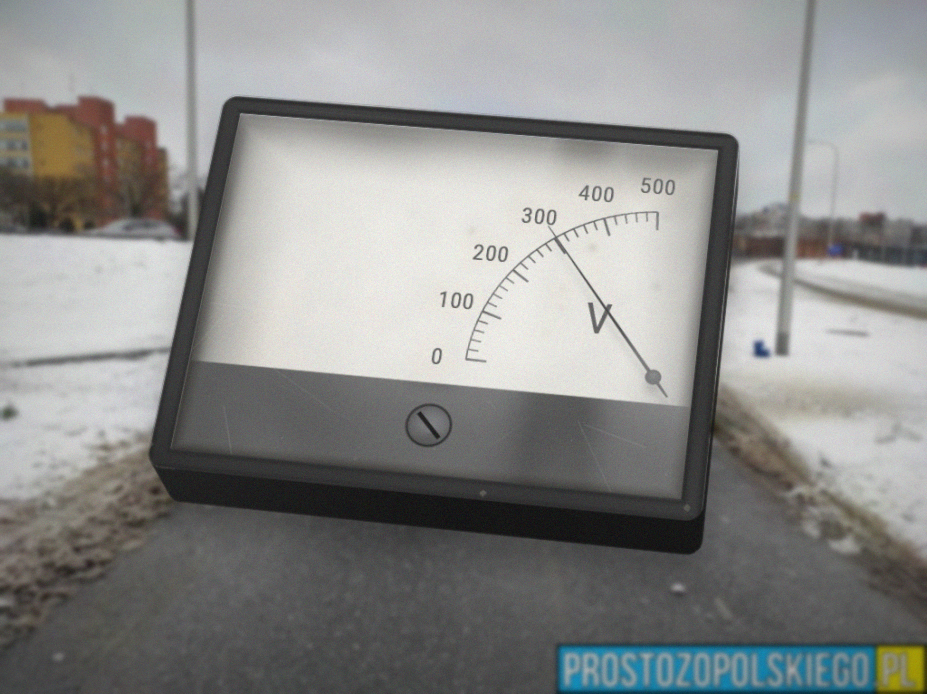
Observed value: 300; V
